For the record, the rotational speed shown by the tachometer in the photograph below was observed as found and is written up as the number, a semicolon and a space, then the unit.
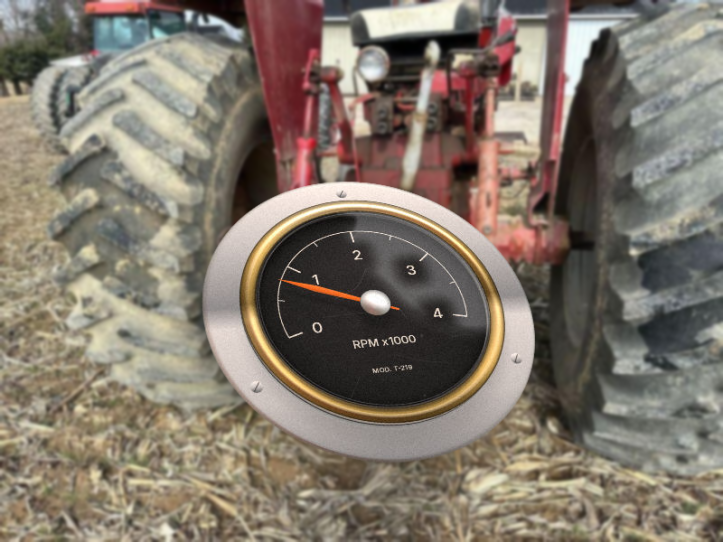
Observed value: 750; rpm
